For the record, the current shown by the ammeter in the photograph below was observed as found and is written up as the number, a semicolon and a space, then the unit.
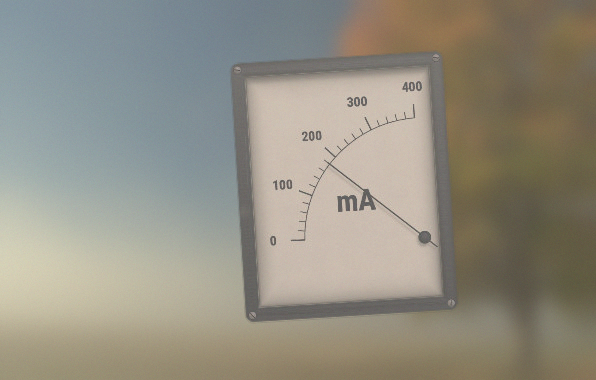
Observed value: 180; mA
